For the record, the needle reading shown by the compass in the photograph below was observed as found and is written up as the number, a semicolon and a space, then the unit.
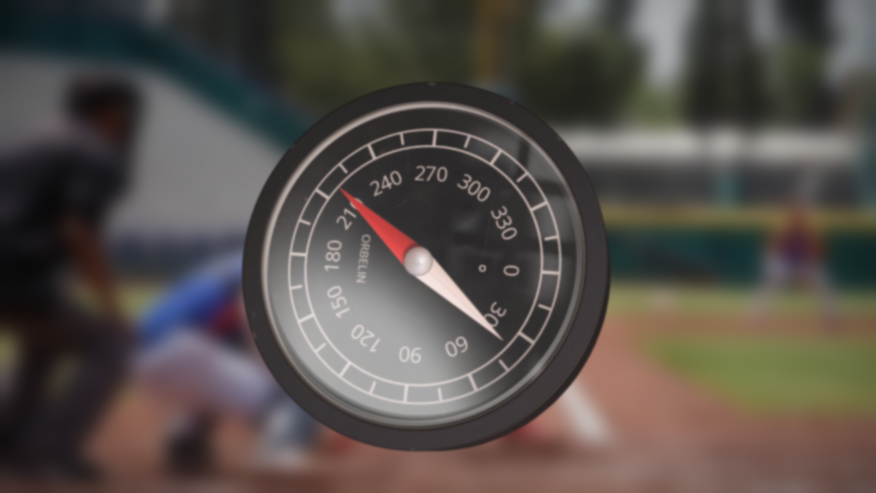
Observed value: 217.5; °
